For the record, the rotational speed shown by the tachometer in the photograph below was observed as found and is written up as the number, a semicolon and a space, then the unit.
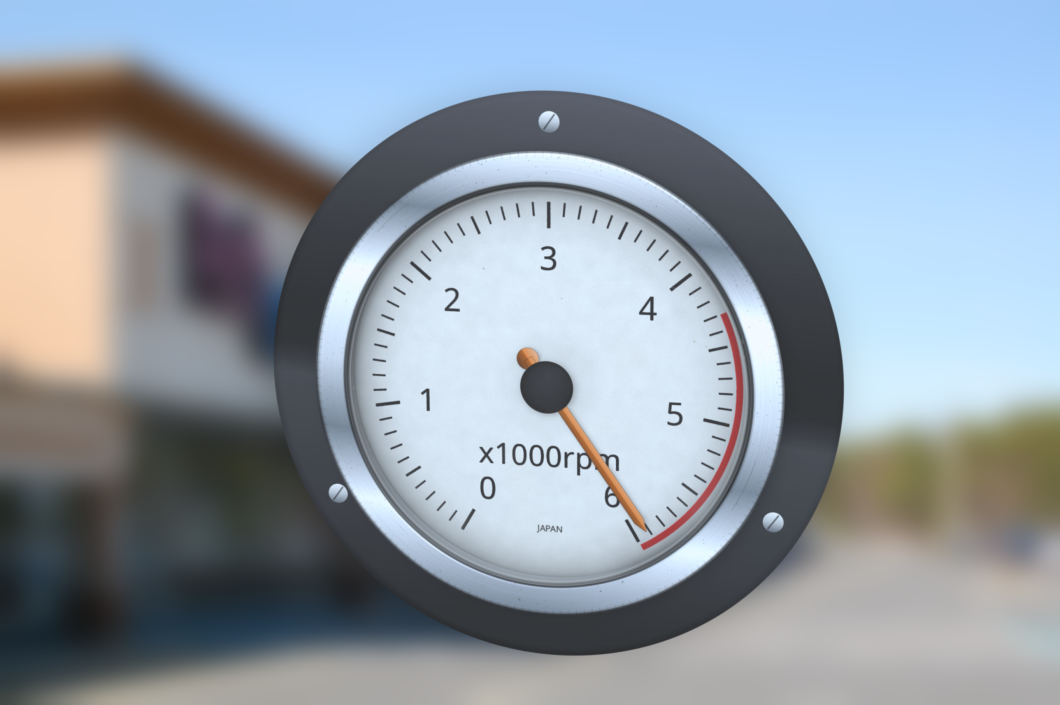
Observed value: 5900; rpm
